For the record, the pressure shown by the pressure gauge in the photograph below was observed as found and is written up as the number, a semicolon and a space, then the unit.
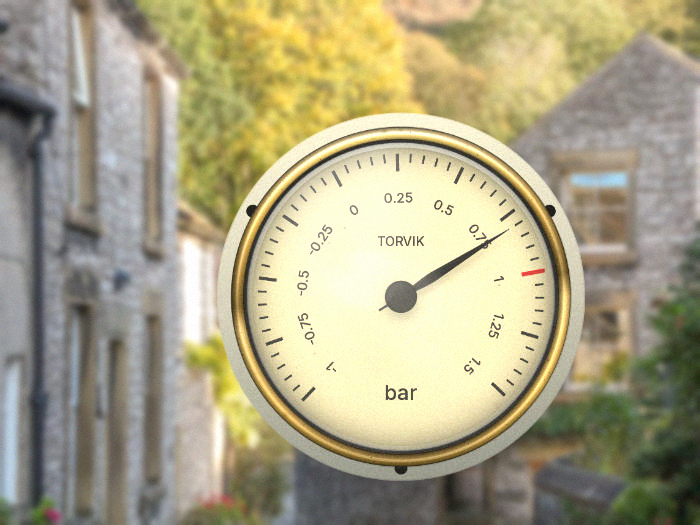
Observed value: 0.8; bar
